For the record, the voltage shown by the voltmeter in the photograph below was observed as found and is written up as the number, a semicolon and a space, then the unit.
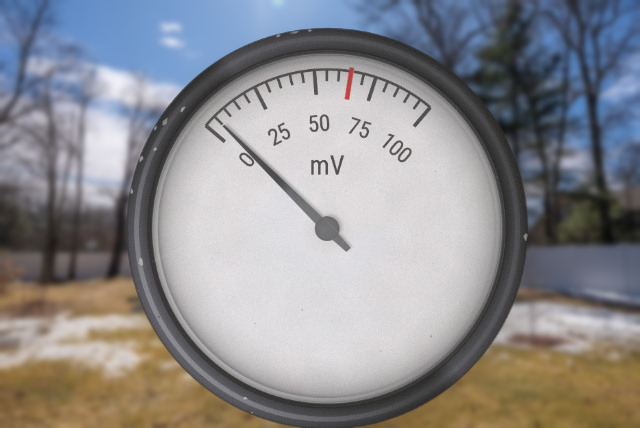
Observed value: 5; mV
